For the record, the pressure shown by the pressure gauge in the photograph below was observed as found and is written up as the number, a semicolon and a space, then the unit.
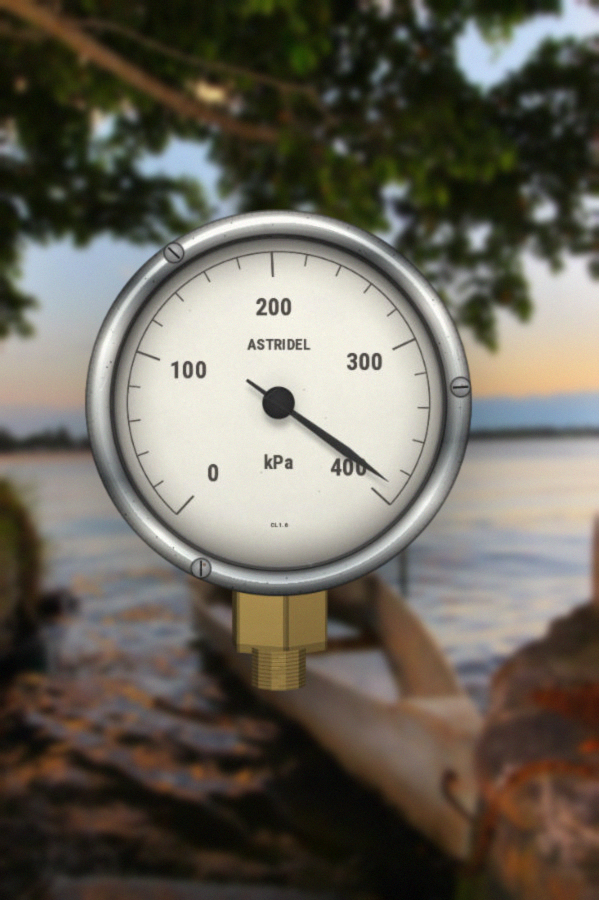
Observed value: 390; kPa
